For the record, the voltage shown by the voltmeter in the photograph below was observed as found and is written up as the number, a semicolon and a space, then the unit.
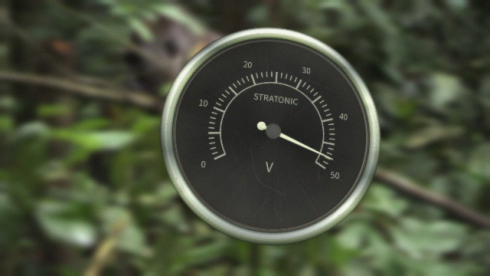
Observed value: 48; V
